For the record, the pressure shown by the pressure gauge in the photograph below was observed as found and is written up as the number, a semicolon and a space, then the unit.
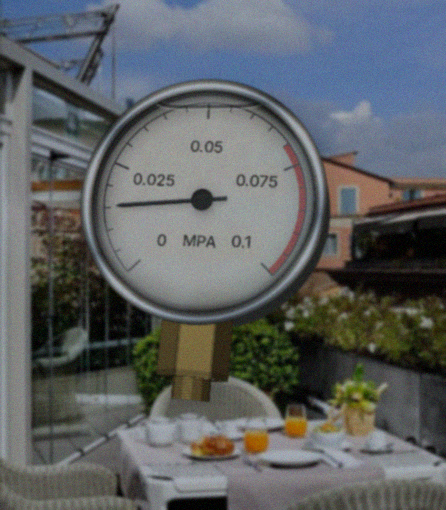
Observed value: 0.015; MPa
